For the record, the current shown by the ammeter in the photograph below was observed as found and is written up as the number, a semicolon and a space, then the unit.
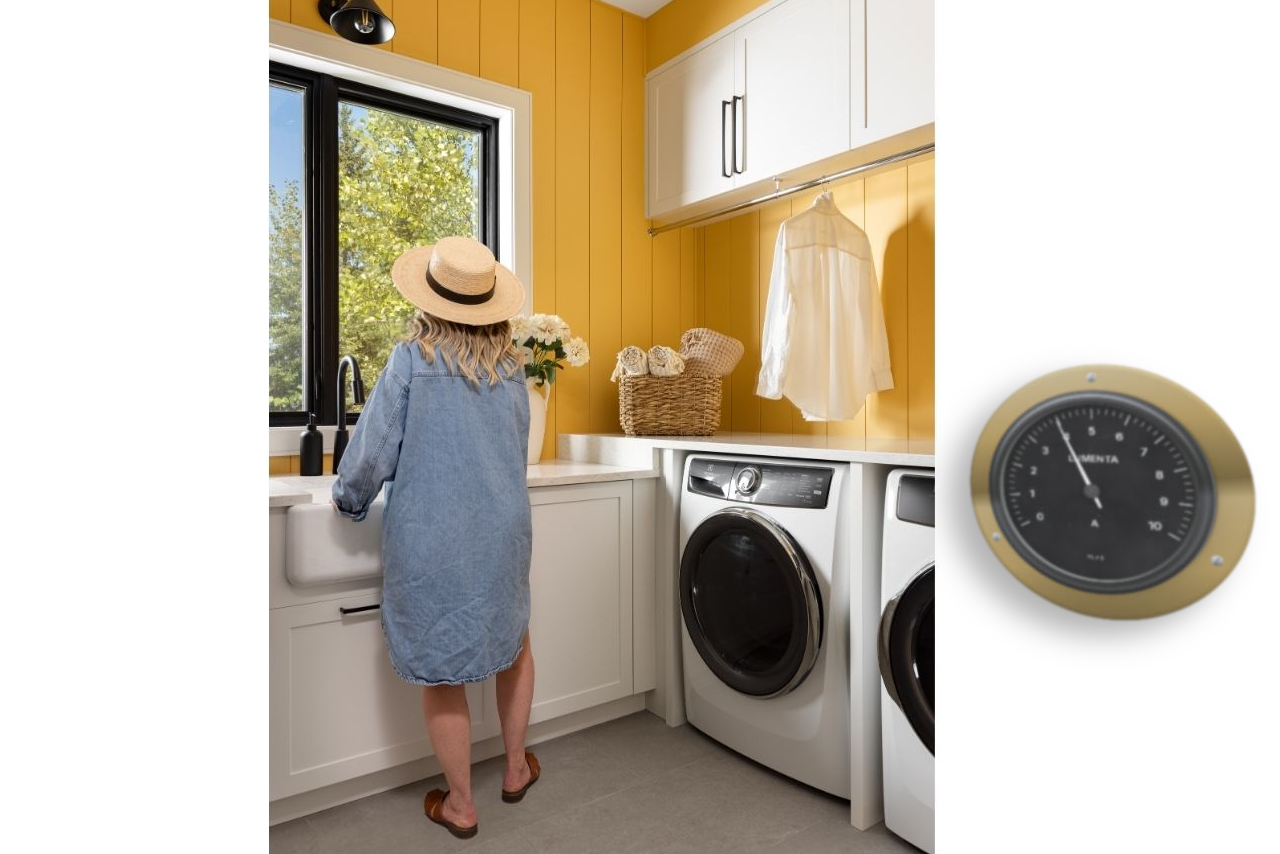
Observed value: 4; A
